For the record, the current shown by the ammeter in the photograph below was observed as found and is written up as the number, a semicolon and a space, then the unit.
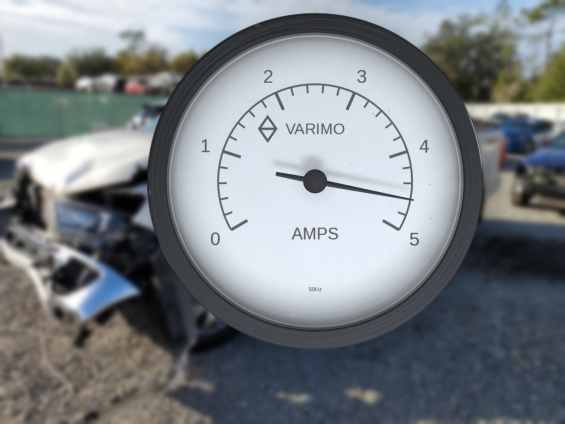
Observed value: 4.6; A
